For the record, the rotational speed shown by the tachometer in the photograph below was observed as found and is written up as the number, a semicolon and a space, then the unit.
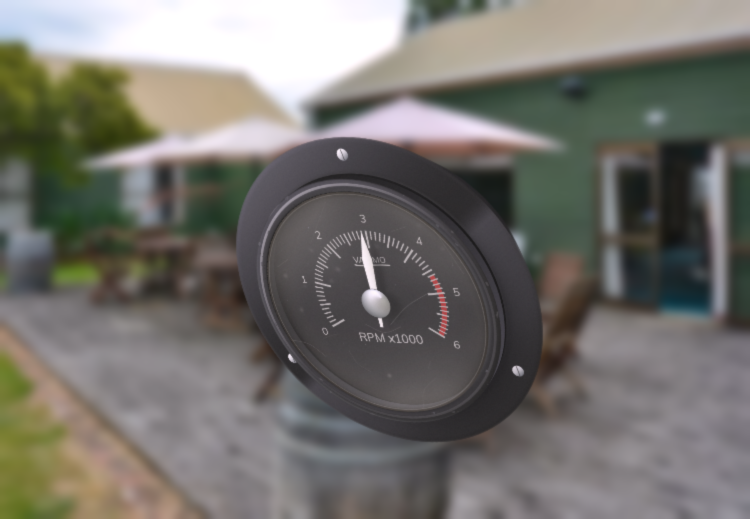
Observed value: 3000; rpm
